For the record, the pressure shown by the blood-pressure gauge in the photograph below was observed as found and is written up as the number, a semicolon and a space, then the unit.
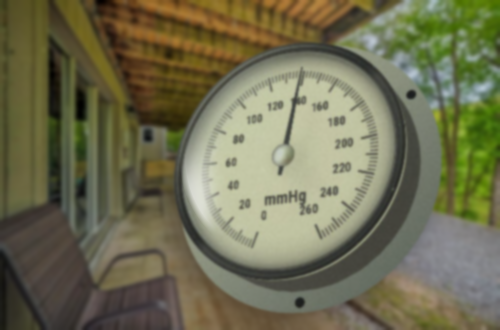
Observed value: 140; mmHg
